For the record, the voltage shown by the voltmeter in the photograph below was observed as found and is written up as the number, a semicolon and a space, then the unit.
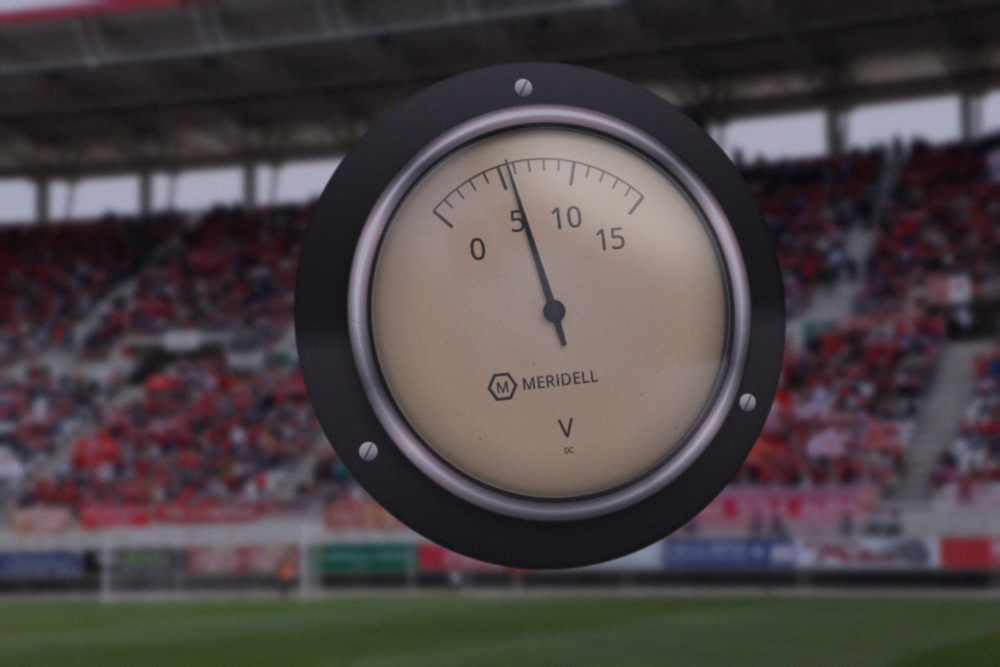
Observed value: 5.5; V
